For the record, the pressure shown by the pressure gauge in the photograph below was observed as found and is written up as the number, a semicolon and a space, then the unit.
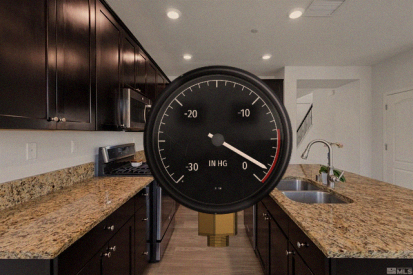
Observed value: -1.5; inHg
